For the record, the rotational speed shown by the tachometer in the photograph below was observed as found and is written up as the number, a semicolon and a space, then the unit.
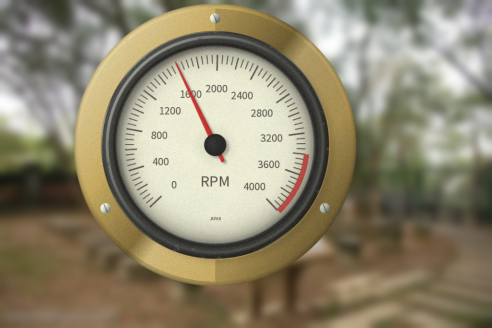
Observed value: 1600; rpm
